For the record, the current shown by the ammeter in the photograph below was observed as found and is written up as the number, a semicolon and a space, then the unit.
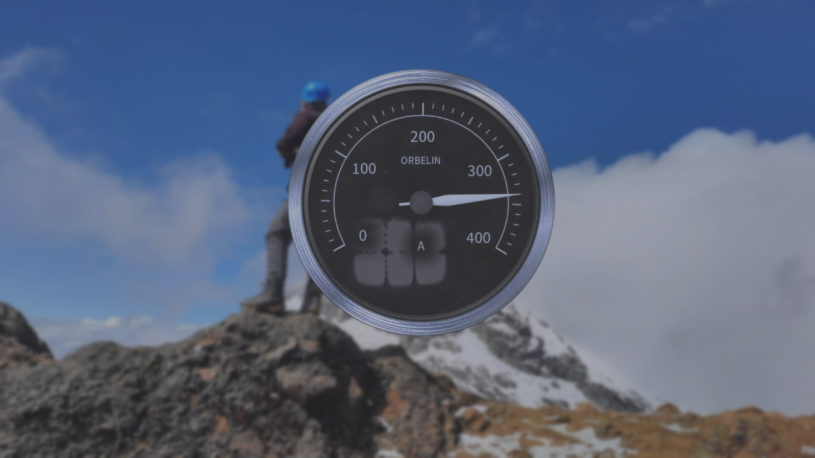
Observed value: 340; A
